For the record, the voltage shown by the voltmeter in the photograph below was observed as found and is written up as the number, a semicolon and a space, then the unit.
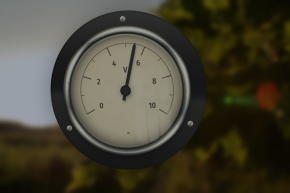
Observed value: 5.5; V
